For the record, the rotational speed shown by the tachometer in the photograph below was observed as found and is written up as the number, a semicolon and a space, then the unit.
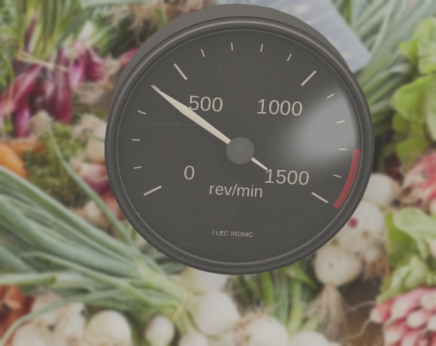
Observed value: 400; rpm
